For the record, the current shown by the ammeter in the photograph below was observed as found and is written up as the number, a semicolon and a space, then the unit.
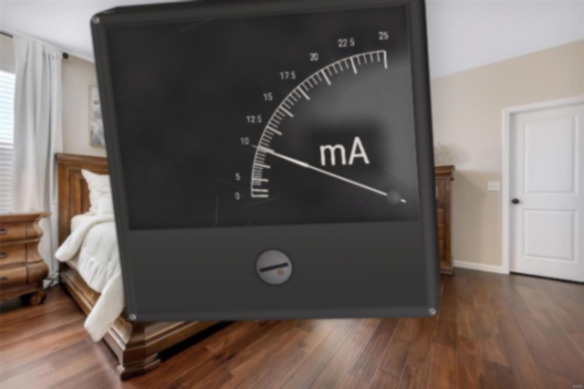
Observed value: 10; mA
